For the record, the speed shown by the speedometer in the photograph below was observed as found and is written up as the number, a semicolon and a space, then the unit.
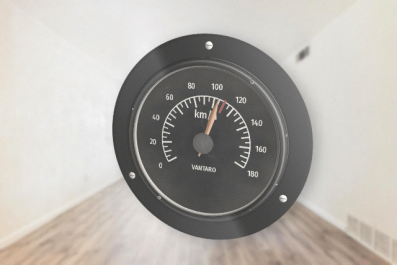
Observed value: 105; km/h
